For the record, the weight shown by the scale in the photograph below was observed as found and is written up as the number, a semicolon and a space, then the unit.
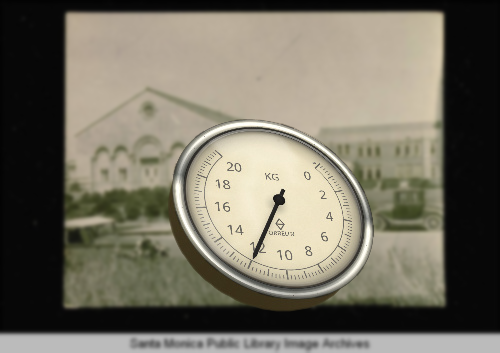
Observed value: 12; kg
